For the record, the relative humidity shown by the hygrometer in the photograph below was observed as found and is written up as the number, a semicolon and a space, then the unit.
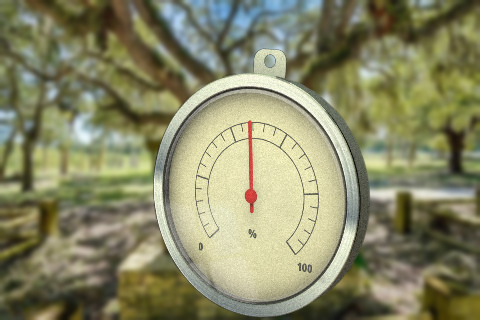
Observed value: 48; %
